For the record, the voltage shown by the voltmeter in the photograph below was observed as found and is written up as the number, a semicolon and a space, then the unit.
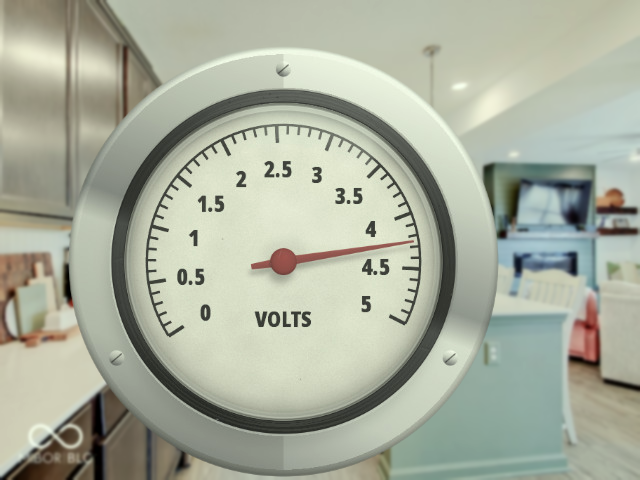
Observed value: 4.25; V
